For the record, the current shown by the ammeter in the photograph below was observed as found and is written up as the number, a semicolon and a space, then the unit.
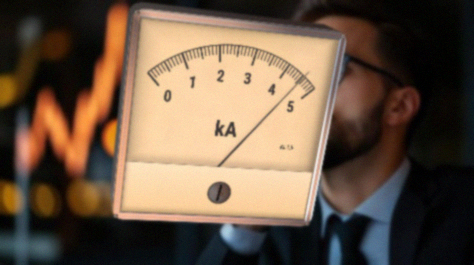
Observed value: 4.5; kA
